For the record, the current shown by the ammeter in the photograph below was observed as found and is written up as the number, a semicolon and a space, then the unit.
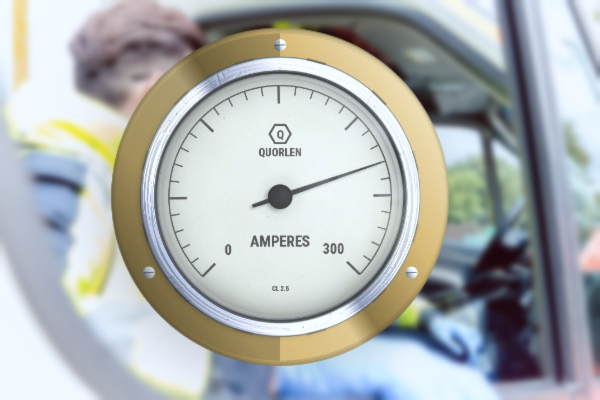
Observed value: 230; A
